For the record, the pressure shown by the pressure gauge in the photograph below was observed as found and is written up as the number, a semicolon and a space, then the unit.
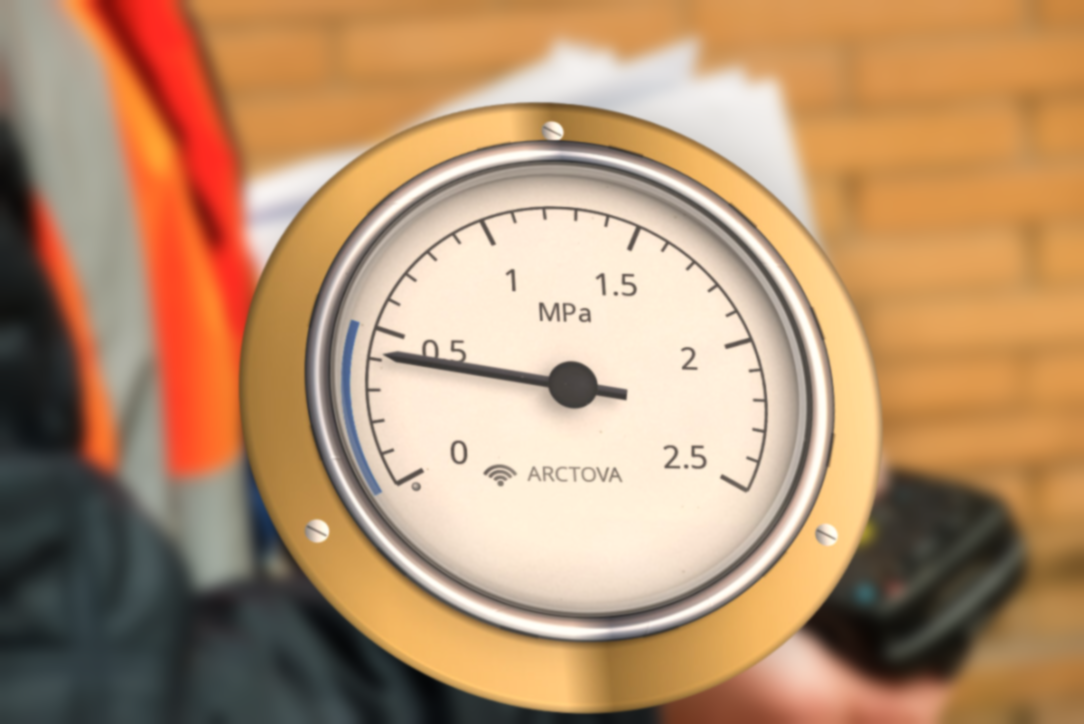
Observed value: 0.4; MPa
